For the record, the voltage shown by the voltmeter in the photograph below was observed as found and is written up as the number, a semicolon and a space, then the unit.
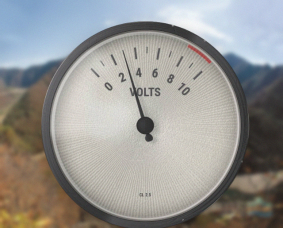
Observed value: 3; V
